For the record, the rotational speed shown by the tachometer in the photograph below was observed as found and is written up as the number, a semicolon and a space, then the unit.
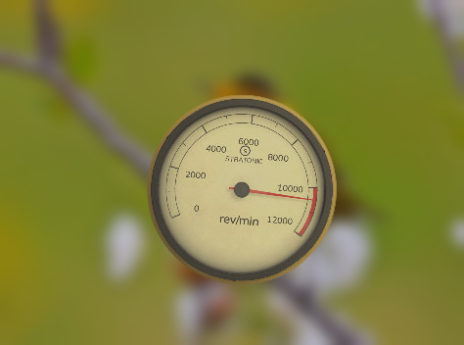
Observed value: 10500; rpm
